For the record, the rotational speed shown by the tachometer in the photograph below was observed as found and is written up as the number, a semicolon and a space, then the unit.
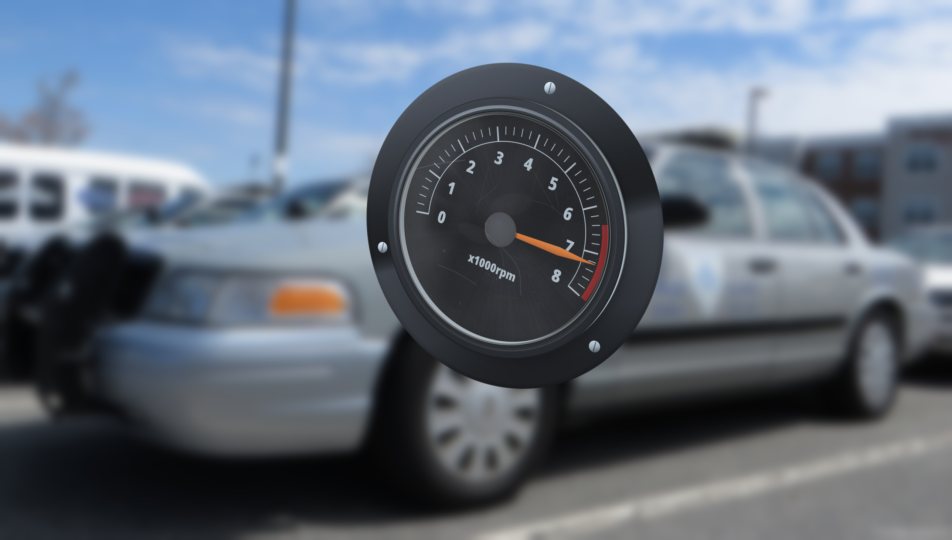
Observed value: 7200; rpm
